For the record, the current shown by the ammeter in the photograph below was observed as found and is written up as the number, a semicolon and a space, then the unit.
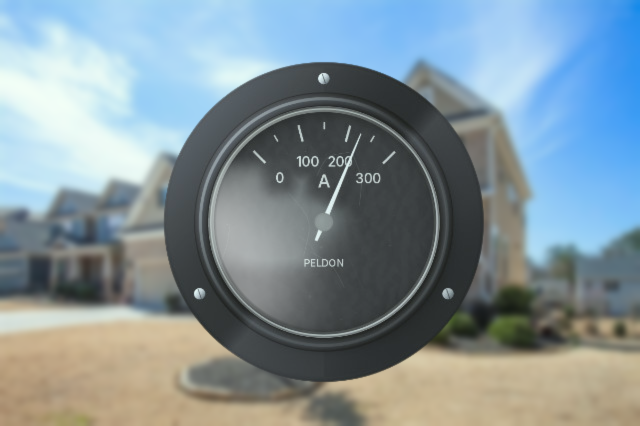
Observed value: 225; A
